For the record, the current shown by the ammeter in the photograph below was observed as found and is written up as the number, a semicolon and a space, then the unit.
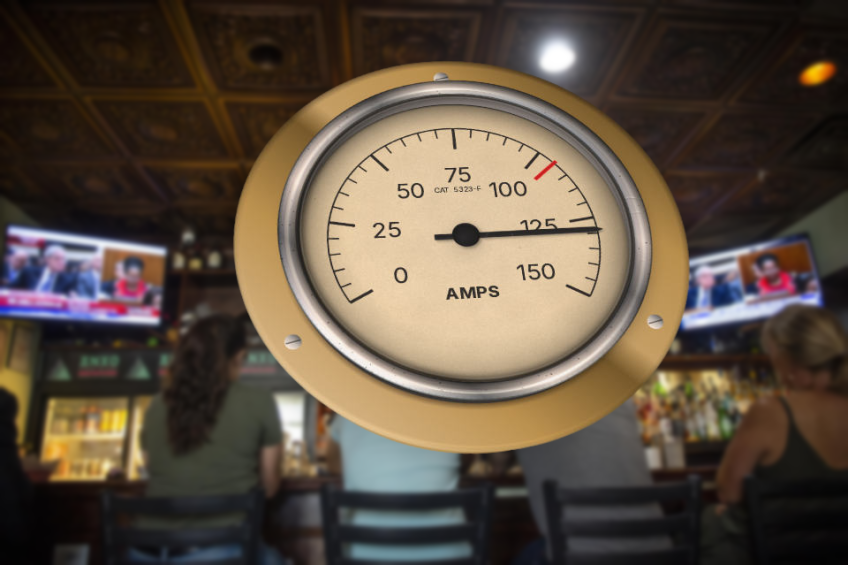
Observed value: 130; A
